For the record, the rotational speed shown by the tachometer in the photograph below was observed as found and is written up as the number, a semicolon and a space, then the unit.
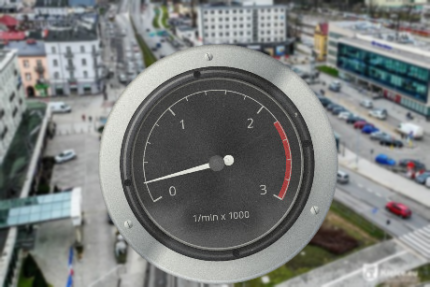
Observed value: 200; rpm
